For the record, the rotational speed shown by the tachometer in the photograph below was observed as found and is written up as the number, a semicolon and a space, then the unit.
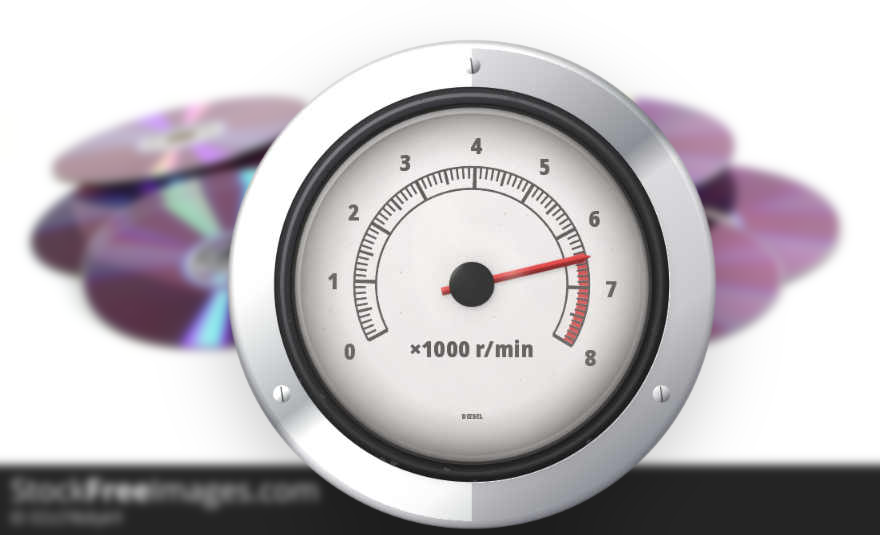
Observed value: 6500; rpm
